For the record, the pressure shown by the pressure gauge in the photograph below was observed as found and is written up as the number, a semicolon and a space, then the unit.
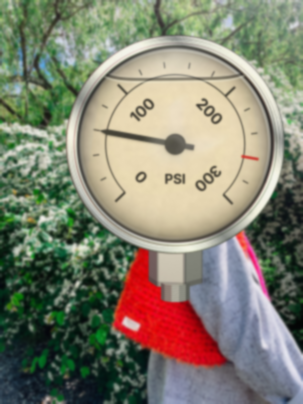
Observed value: 60; psi
